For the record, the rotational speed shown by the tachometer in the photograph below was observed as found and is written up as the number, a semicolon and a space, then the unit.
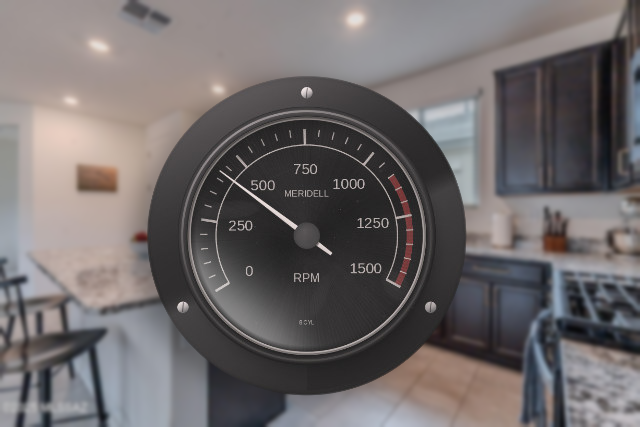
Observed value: 425; rpm
